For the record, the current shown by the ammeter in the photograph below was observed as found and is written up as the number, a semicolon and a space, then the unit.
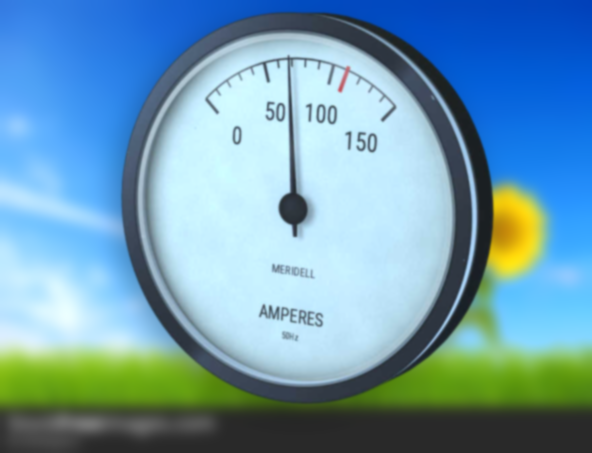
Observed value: 70; A
